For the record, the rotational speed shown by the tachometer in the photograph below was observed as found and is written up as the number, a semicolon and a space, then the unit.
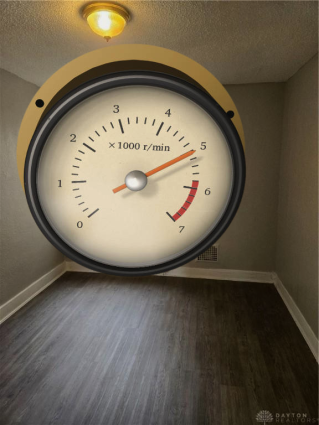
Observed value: 5000; rpm
